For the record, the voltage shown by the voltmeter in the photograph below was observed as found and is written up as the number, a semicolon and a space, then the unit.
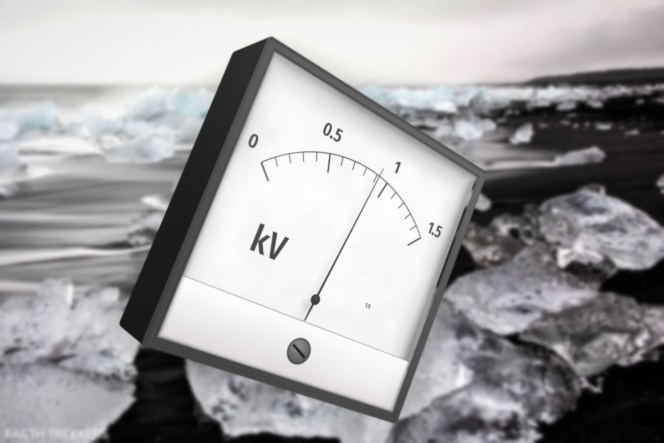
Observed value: 0.9; kV
